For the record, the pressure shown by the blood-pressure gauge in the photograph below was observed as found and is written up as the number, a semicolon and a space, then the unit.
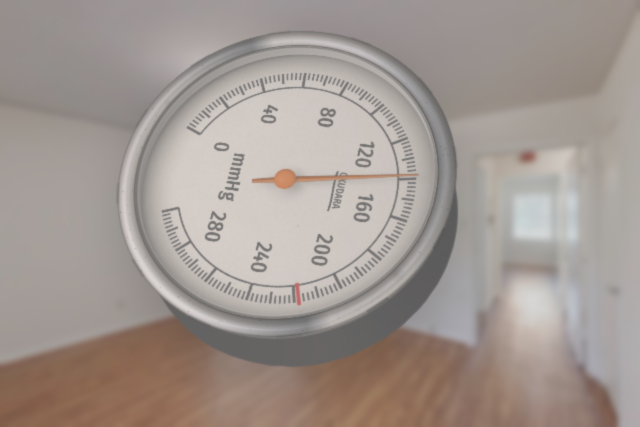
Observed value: 140; mmHg
